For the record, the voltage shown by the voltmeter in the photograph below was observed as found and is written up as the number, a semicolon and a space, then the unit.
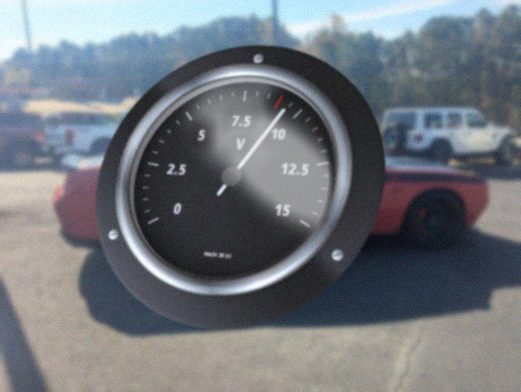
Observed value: 9.5; V
